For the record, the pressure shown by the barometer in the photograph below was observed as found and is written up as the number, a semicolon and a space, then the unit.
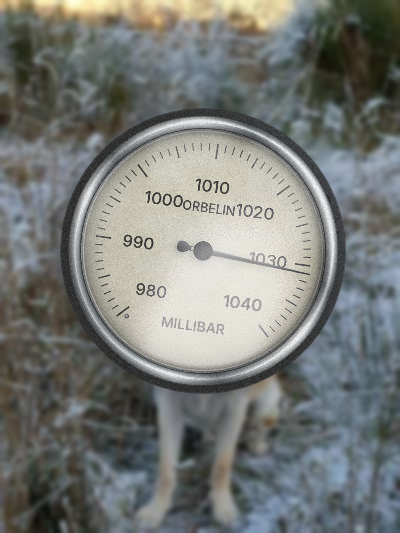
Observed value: 1031; mbar
